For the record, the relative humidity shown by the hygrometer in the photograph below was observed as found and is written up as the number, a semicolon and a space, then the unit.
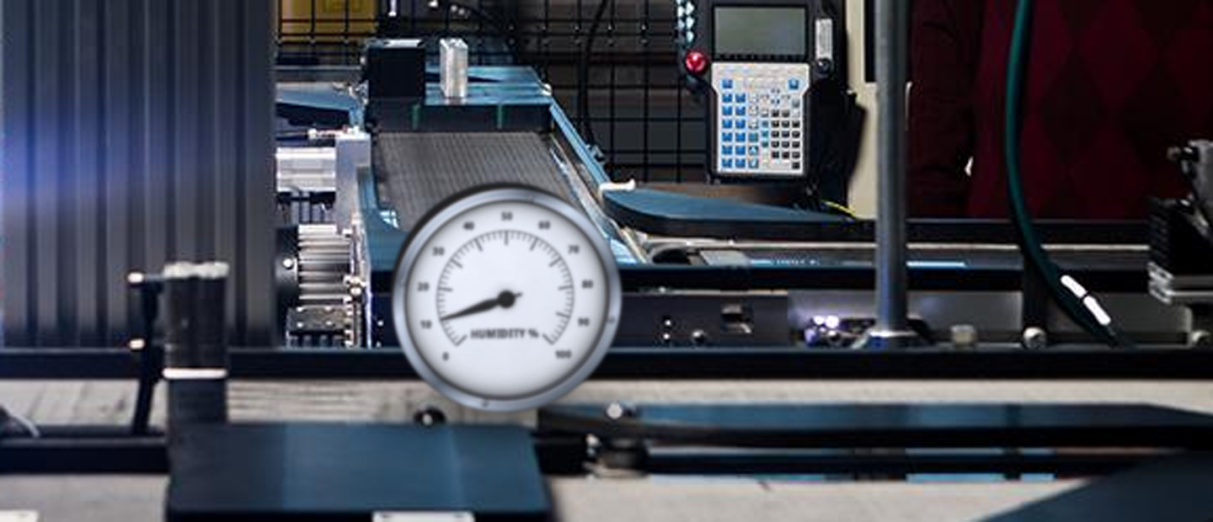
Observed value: 10; %
